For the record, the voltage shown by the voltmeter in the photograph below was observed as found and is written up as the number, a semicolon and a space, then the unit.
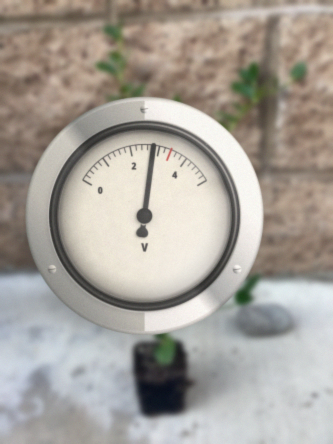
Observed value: 2.8; V
